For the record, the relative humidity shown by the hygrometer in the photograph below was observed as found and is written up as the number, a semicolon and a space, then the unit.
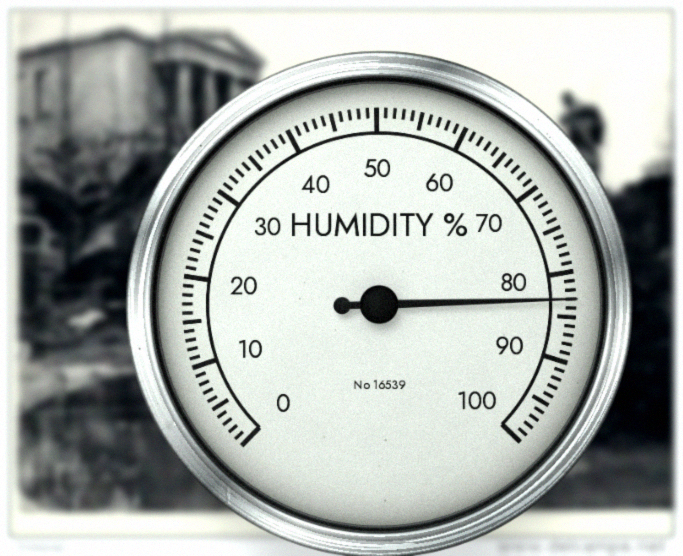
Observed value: 83; %
